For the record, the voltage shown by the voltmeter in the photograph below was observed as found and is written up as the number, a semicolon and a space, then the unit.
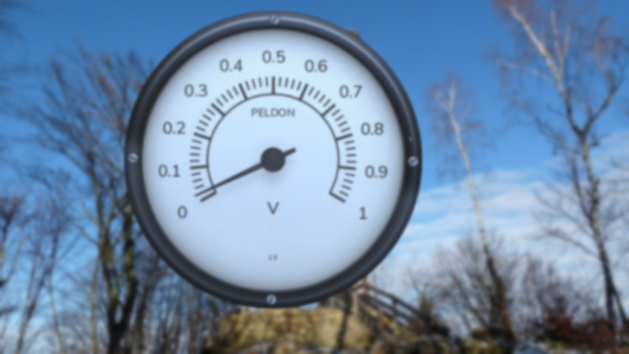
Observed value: 0.02; V
